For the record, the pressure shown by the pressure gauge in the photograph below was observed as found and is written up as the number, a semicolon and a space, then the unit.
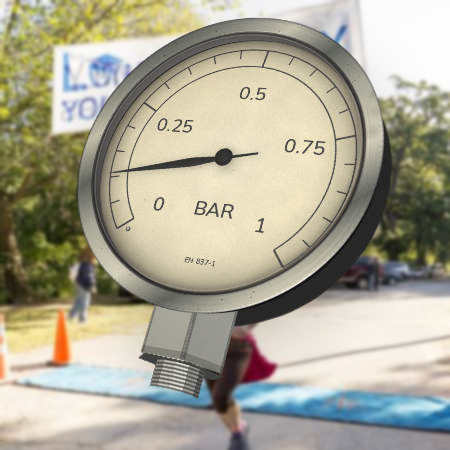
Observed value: 0.1; bar
